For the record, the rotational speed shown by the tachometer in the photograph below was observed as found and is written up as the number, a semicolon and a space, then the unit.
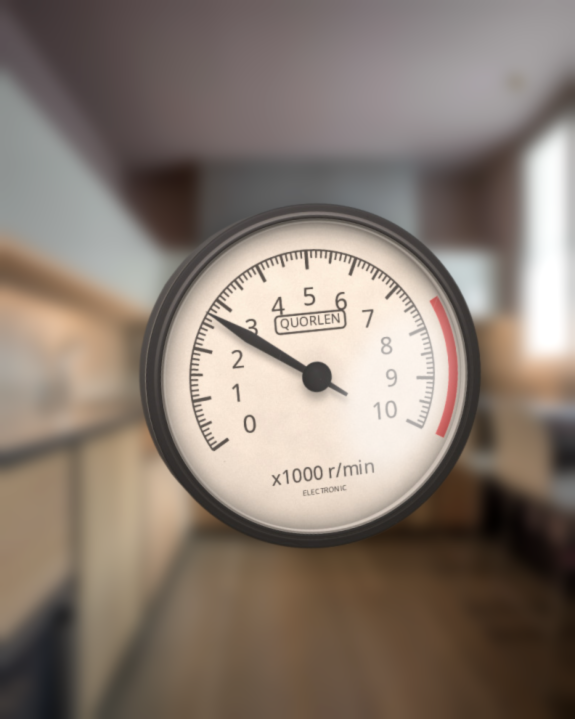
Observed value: 2700; rpm
